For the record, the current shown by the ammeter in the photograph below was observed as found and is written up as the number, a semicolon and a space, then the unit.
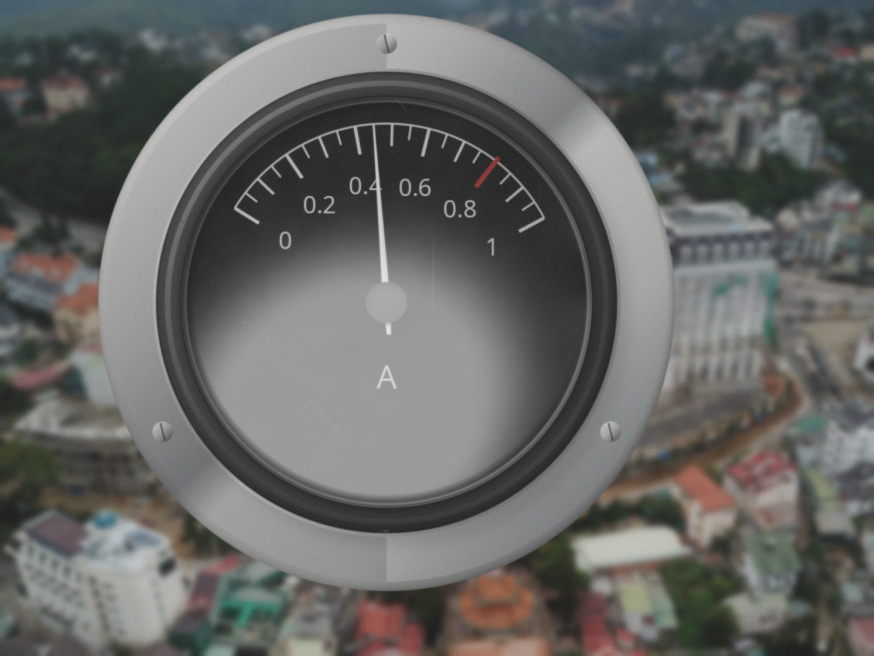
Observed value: 0.45; A
